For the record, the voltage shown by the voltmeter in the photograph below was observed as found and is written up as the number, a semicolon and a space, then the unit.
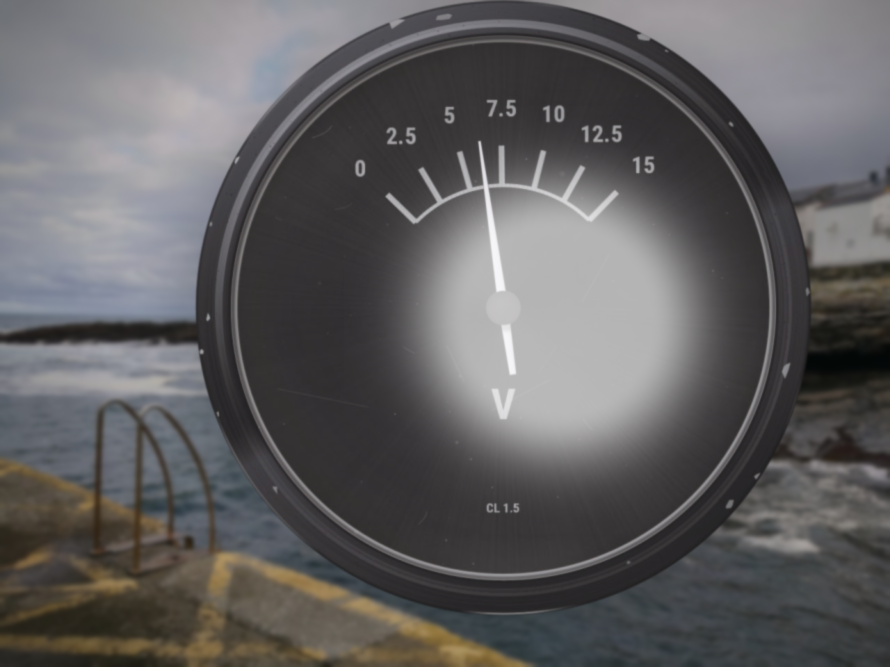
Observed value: 6.25; V
